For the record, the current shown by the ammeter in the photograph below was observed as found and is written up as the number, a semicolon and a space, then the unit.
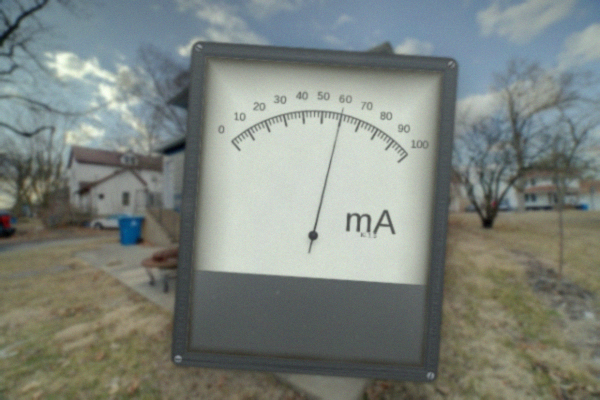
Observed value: 60; mA
